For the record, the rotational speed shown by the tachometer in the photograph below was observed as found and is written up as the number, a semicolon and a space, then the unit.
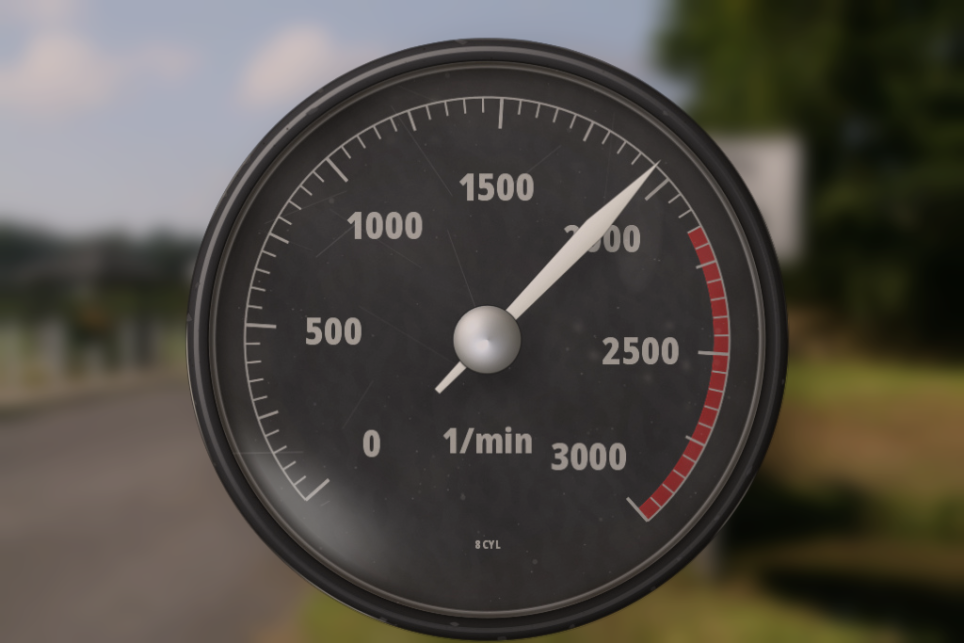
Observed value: 1950; rpm
